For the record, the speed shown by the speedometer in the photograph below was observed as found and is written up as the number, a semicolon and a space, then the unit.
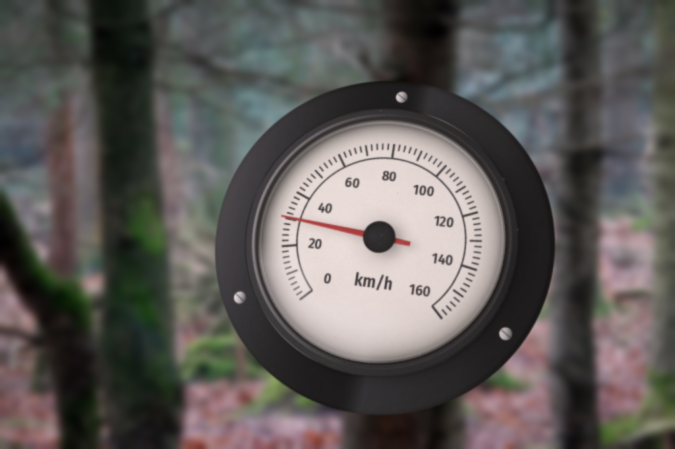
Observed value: 30; km/h
